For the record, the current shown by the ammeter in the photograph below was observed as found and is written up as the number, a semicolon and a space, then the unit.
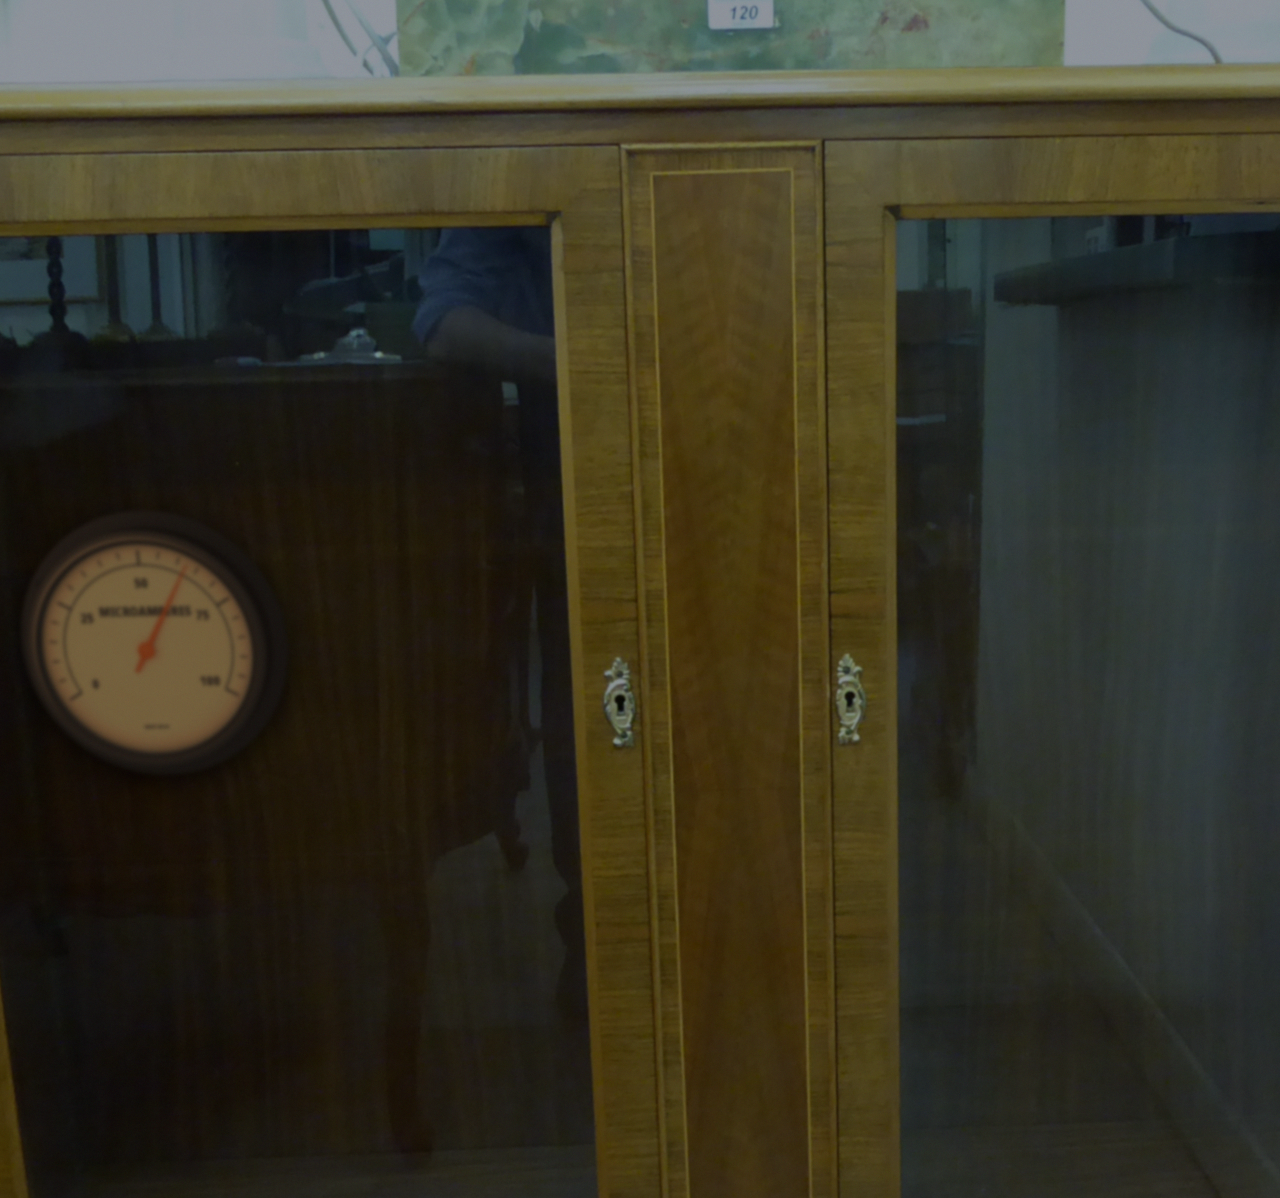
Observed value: 62.5; µA
